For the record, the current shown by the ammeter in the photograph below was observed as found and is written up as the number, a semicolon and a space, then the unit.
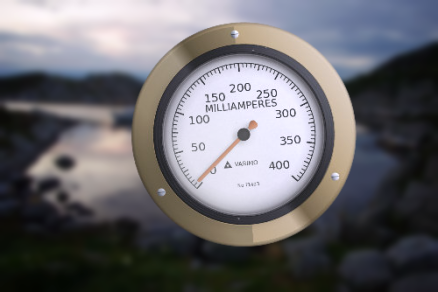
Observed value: 5; mA
